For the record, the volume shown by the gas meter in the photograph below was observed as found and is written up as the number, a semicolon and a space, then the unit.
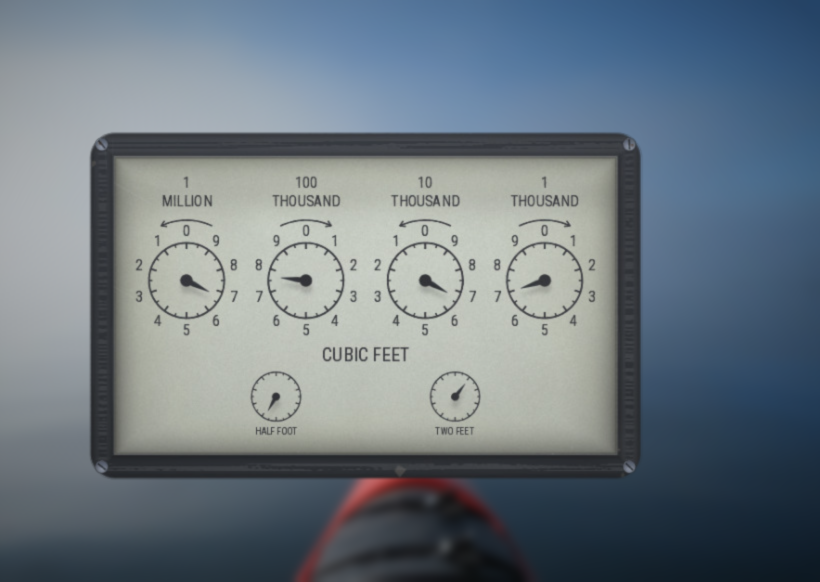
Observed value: 676700; ft³
